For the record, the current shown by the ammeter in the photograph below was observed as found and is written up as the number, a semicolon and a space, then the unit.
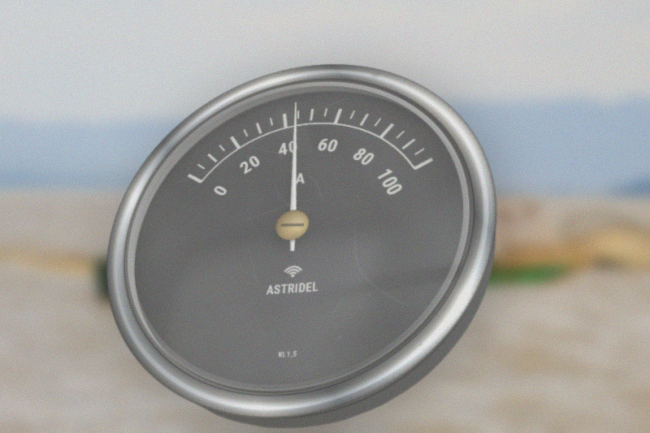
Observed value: 45; A
